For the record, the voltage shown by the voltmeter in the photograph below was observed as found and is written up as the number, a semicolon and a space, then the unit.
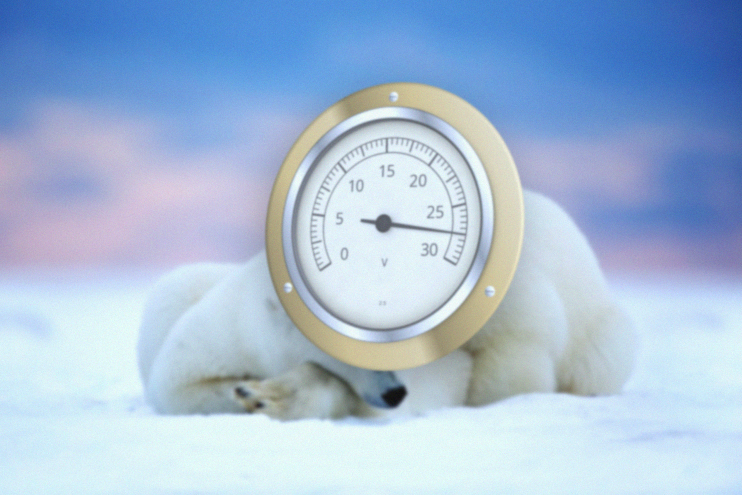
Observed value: 27.5; V
